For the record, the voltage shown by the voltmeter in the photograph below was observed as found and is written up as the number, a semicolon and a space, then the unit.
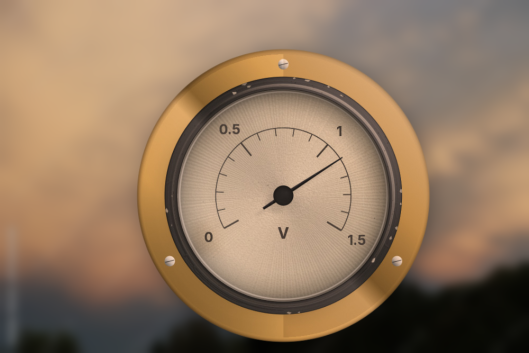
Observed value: 1.1; V
